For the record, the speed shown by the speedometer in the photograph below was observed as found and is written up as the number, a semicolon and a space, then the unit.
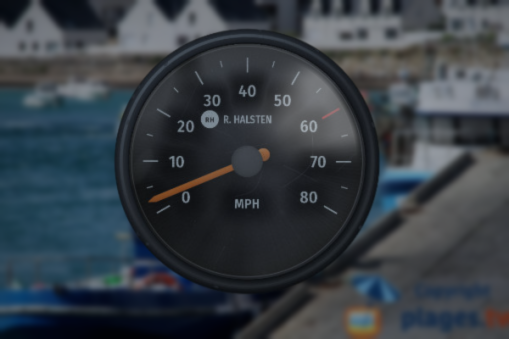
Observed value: 2.5; mph
